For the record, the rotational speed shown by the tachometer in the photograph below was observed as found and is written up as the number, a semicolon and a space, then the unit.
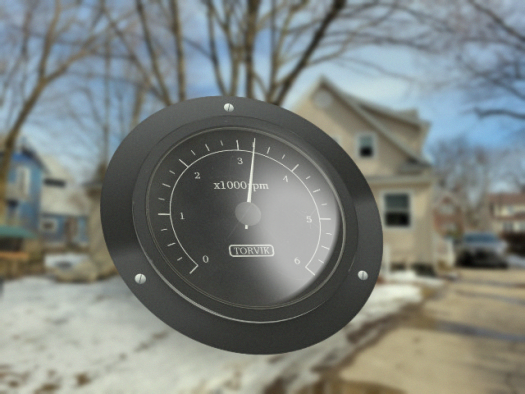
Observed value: 3250; rpm
